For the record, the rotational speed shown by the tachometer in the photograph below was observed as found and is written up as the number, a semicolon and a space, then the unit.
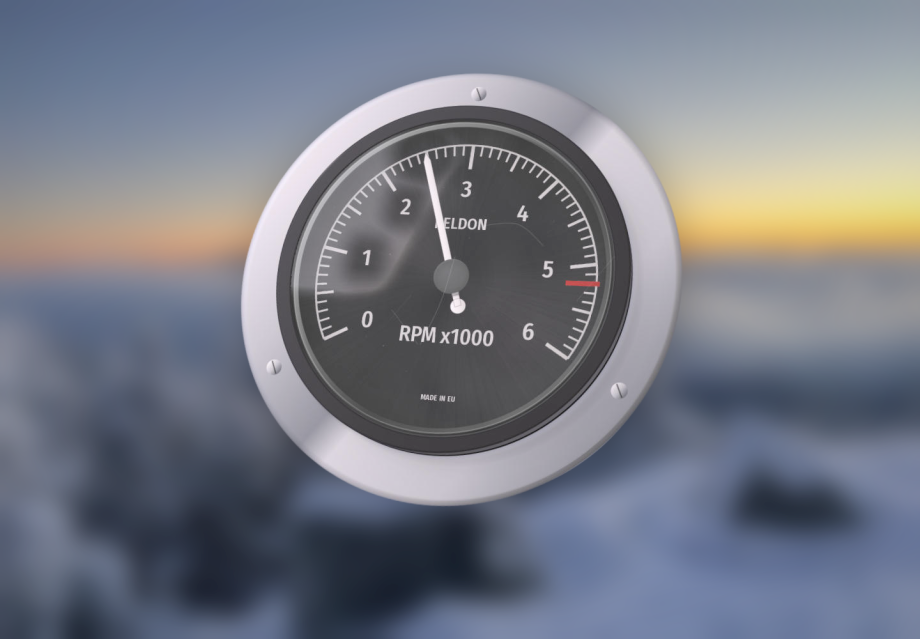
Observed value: 2500; rpm
